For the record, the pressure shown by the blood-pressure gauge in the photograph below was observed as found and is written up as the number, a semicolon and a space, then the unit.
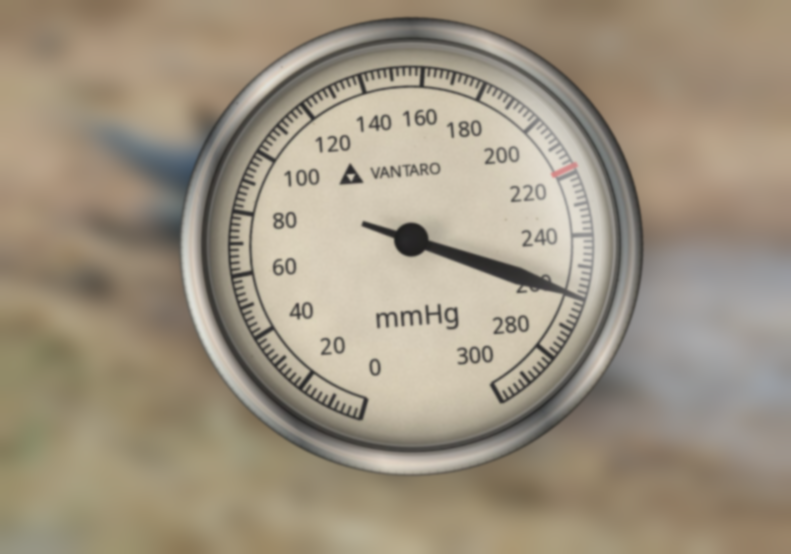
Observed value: 260; mmHg
